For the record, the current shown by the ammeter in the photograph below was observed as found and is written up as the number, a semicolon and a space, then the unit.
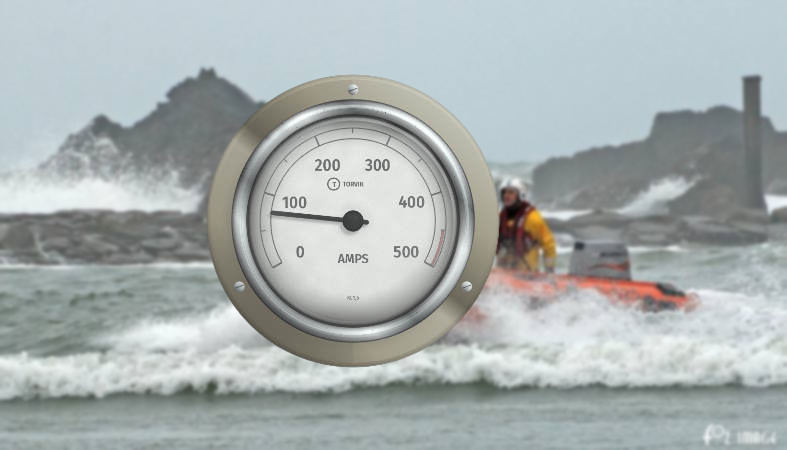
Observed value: 75; A
